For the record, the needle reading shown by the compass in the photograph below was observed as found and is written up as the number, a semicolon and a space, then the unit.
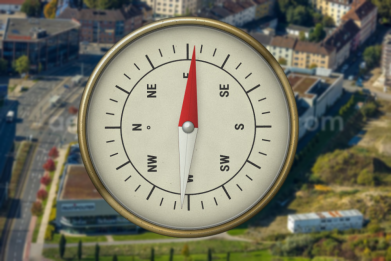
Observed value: 95; °
